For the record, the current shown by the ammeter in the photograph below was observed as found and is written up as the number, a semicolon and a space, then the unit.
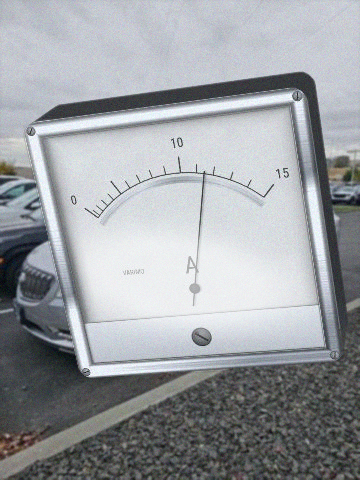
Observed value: 11.5; A
